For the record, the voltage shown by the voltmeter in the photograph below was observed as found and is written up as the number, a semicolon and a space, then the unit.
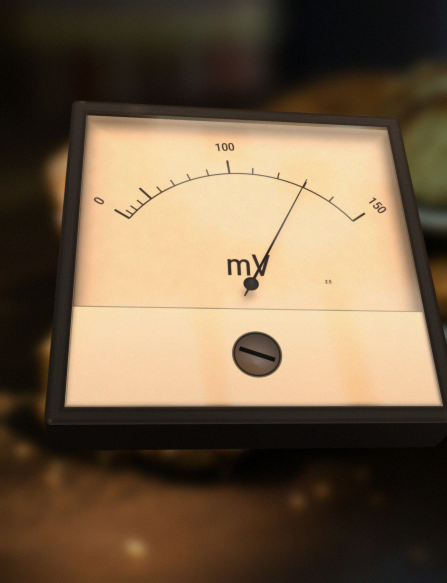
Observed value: 130; mV
